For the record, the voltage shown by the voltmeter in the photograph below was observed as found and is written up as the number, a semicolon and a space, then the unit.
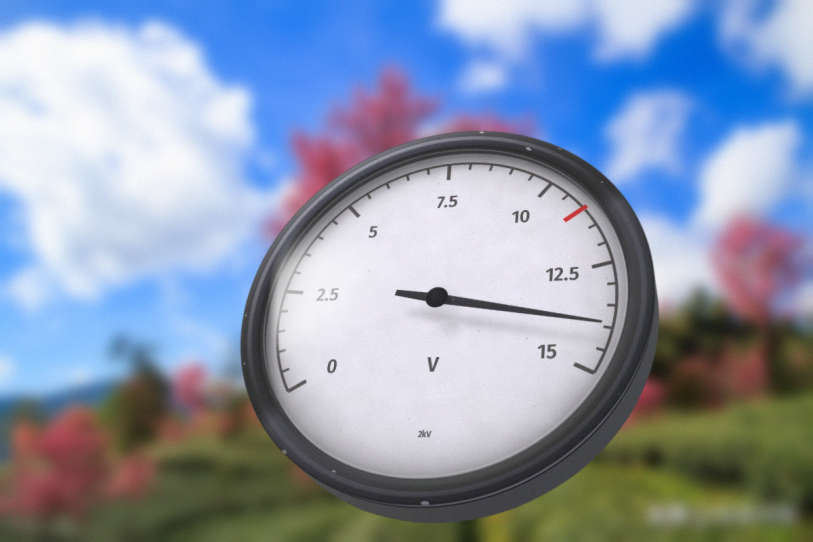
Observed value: 14; V
